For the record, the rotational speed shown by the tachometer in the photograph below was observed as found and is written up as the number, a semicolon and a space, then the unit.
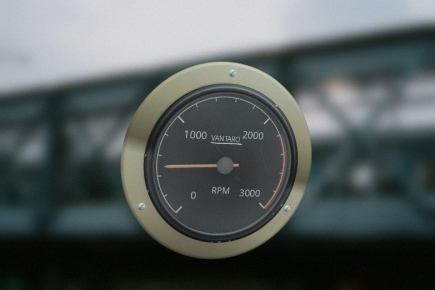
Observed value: 500; rpm
